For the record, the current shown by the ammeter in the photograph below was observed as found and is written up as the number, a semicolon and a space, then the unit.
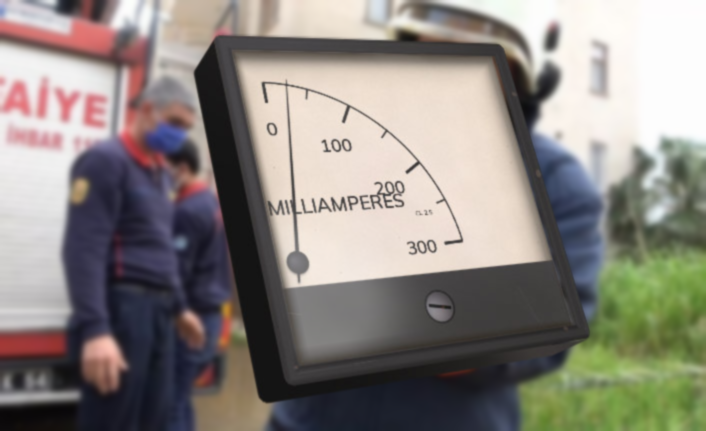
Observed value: 25; mA
